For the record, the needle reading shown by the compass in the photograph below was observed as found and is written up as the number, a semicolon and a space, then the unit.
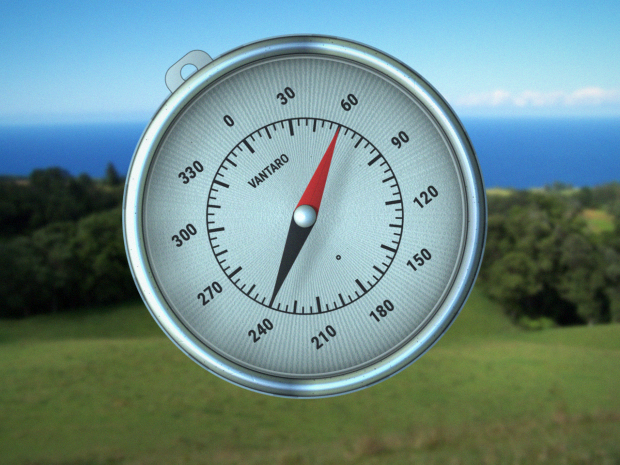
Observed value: 60; °
